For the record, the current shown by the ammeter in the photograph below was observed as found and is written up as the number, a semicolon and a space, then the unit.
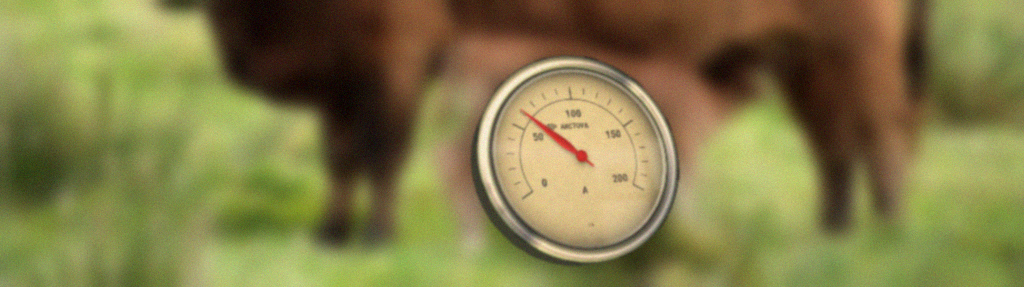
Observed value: 60; A
